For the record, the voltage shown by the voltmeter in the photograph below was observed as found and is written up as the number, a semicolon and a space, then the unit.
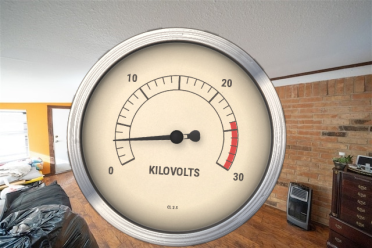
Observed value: 3; kV
